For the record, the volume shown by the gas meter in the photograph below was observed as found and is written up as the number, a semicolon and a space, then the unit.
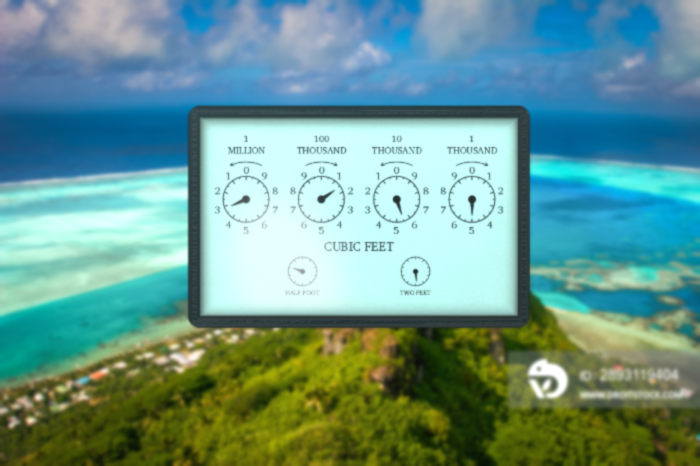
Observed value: 315500; ft³
